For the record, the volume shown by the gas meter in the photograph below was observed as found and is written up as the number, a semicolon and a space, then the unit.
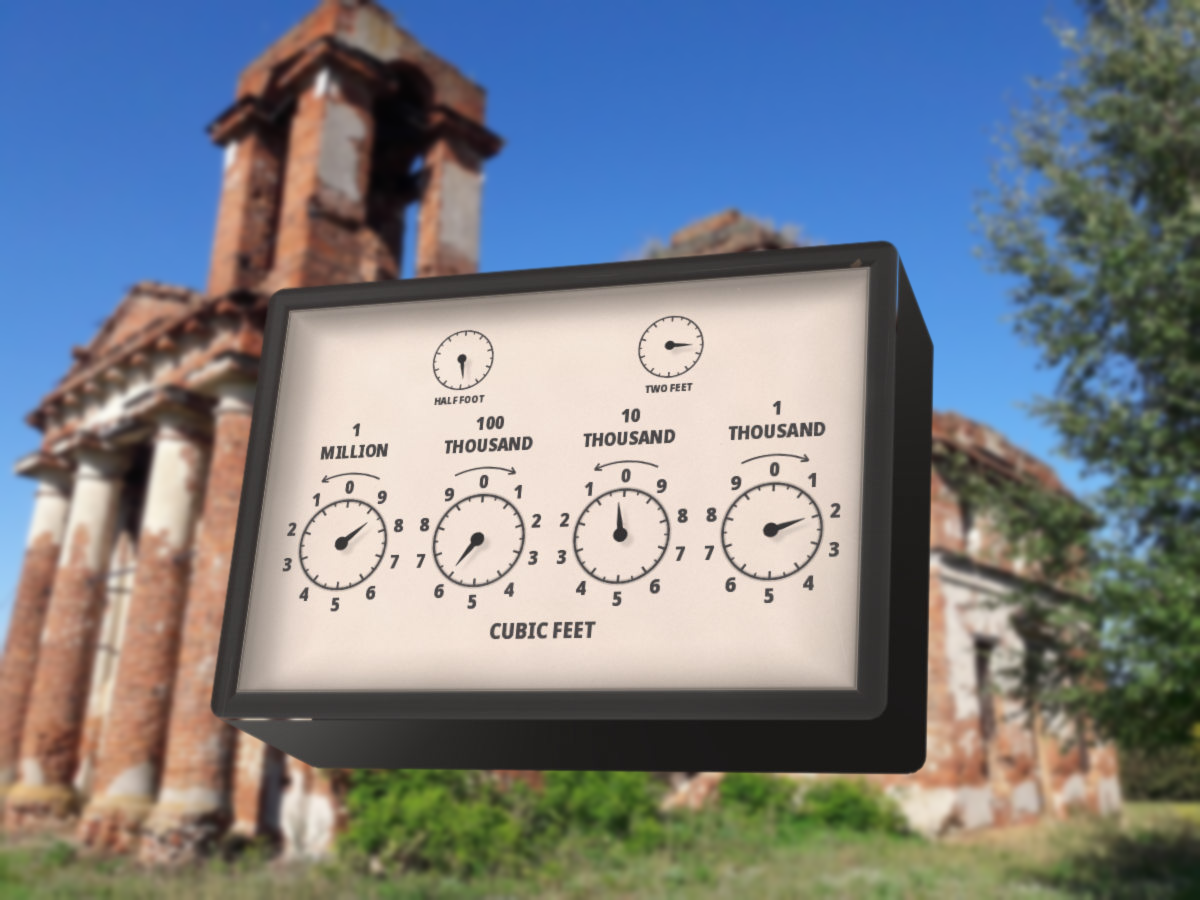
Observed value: 860200; ft³
